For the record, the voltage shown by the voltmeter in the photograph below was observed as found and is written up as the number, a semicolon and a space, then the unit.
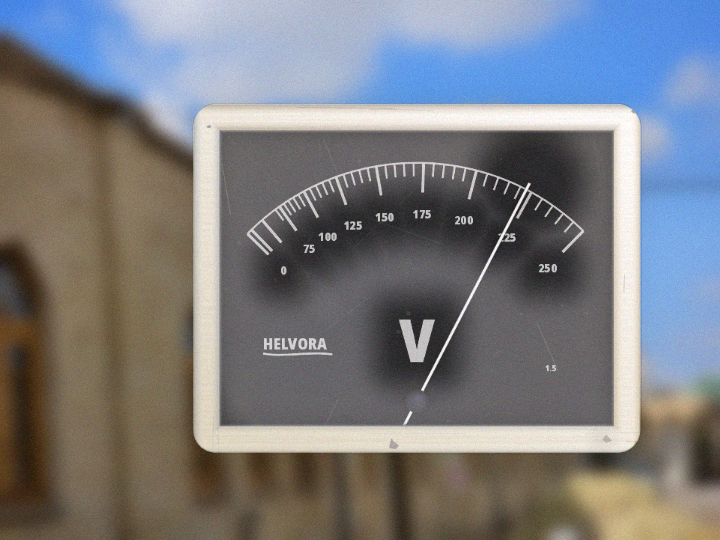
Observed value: 222.5; V
